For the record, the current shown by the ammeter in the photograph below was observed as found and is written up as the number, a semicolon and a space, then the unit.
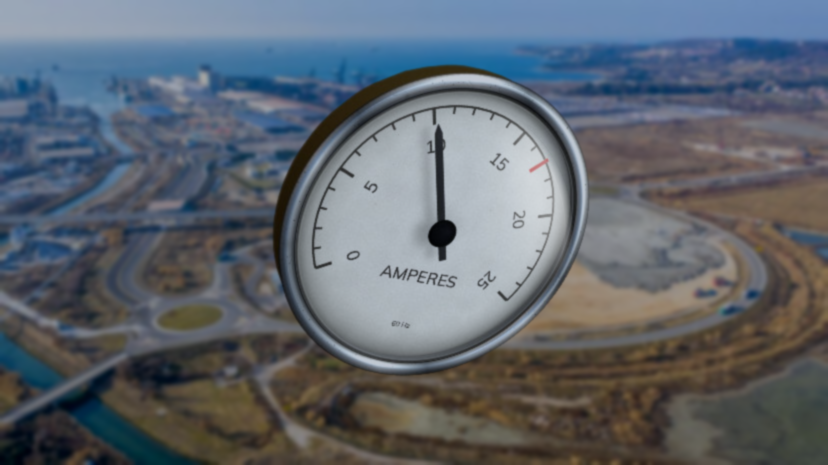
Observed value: 10; A
